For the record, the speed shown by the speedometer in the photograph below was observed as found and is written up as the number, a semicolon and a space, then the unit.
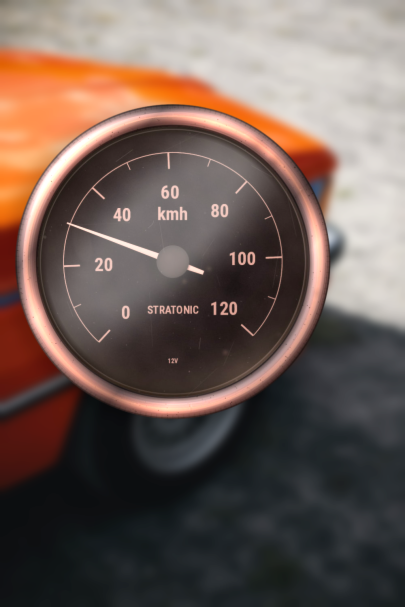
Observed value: 30; km/h
